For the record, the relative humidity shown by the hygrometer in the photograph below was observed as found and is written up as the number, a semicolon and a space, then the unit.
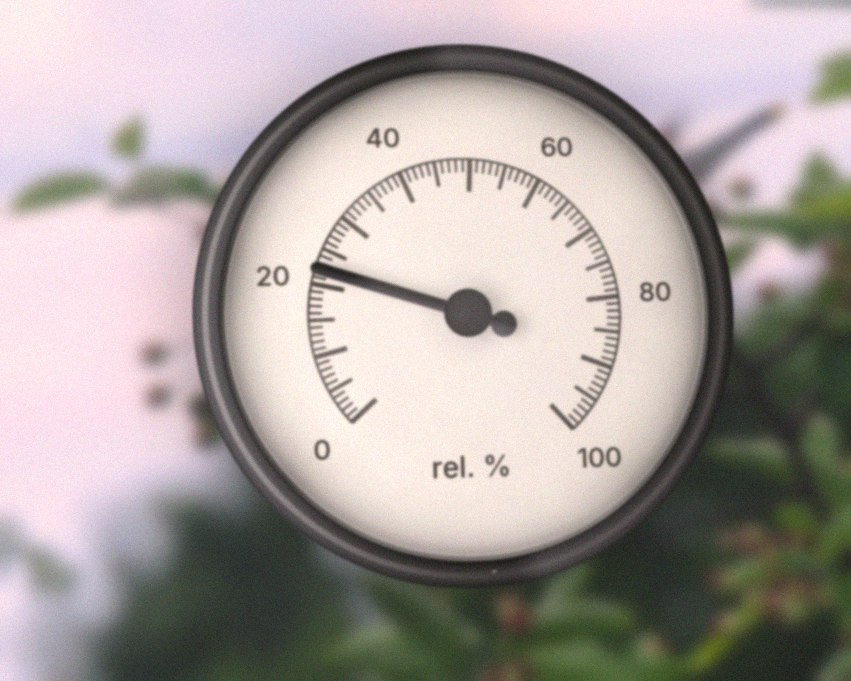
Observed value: 22; %
